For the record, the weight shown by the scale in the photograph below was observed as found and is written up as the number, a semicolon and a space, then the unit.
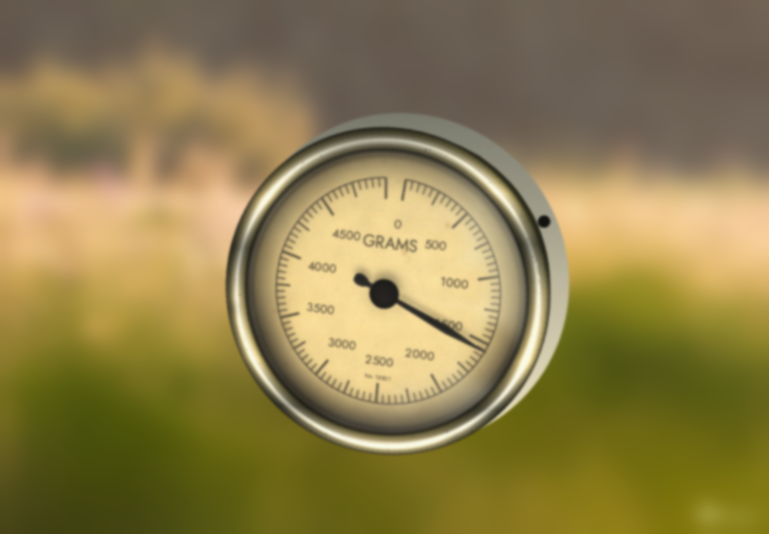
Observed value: 1550; g
